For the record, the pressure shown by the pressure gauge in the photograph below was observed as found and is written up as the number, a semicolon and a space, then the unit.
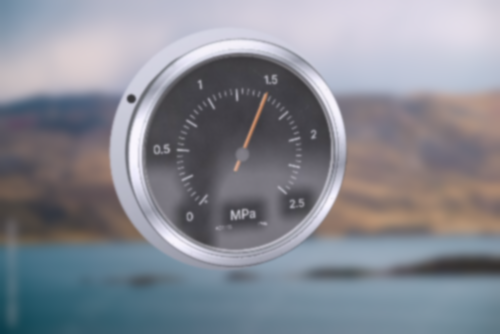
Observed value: 1.5; MPa
